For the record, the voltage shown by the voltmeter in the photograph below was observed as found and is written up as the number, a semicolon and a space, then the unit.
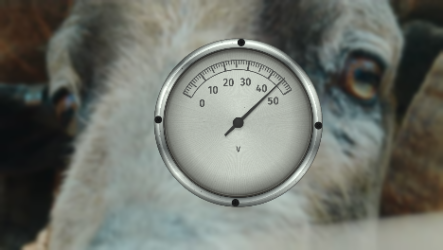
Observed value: 45; V
